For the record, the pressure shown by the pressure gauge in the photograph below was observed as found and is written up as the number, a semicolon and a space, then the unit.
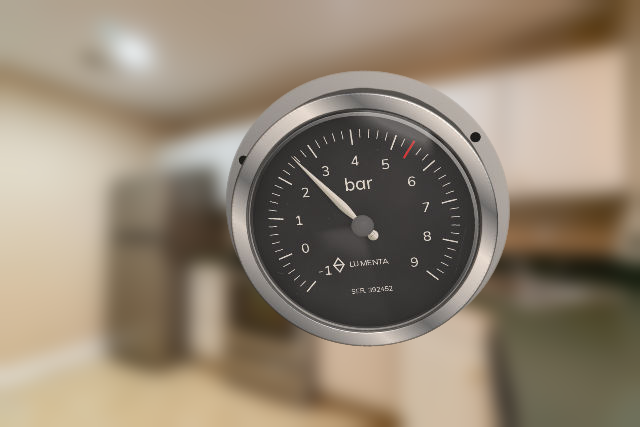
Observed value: 2.6; bar
